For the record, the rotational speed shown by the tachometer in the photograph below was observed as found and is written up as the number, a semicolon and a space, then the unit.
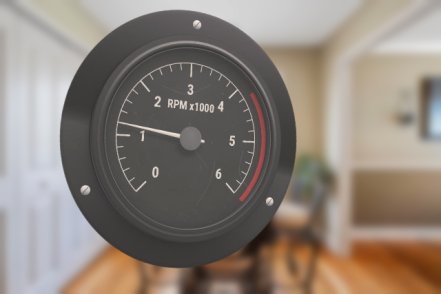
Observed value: 1200; rpm
